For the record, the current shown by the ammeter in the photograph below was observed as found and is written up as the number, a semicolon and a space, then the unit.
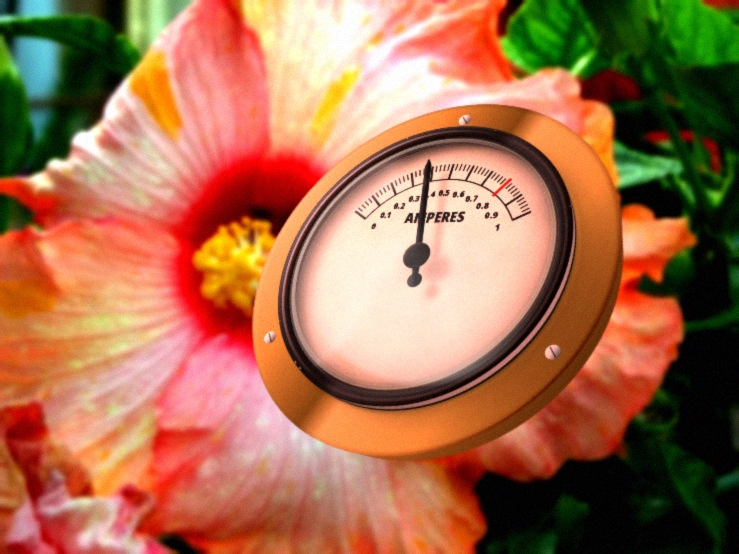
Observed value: 0.4; A
